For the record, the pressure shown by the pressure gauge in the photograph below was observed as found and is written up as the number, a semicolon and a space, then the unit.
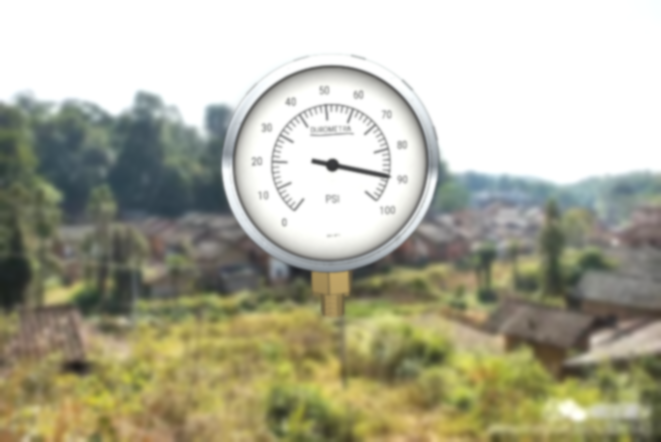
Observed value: 90; psi
